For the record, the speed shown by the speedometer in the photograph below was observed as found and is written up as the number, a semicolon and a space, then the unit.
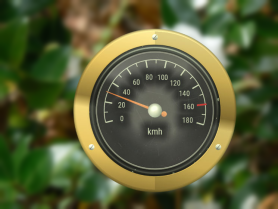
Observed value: 30; km/h
